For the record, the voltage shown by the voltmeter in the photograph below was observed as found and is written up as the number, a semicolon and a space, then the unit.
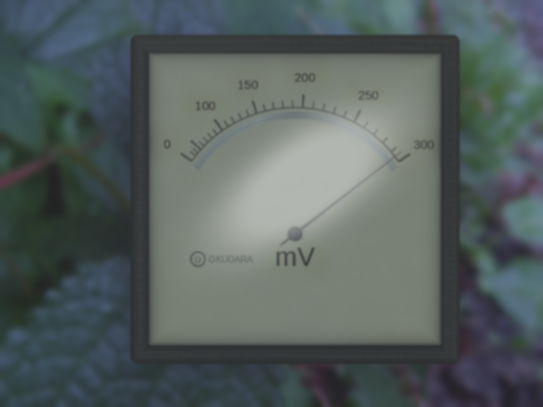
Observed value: 295; mV
